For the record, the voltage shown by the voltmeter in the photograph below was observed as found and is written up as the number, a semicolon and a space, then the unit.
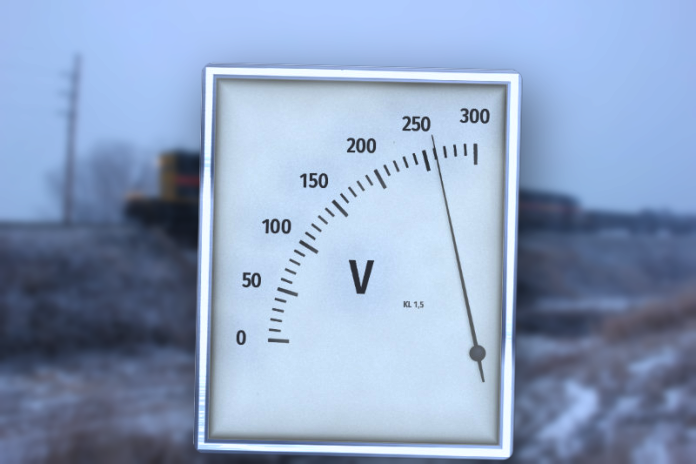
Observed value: 260; V
